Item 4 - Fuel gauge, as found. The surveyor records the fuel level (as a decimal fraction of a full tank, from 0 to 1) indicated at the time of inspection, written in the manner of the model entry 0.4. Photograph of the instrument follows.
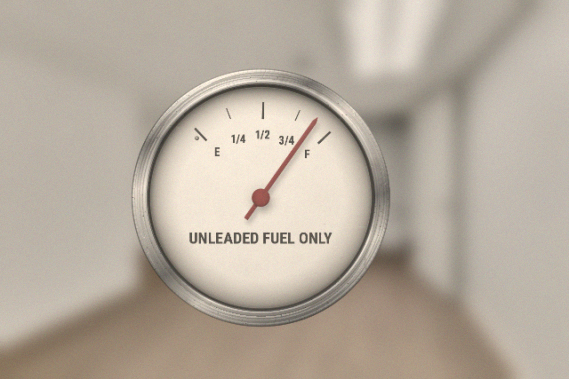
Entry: 0.875
